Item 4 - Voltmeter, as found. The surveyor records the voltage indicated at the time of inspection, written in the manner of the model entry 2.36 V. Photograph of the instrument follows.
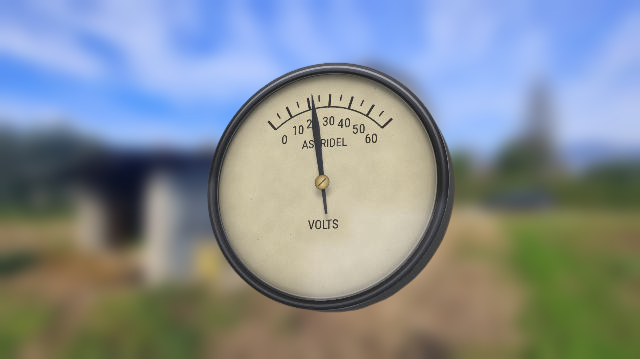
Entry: 22.5 V
